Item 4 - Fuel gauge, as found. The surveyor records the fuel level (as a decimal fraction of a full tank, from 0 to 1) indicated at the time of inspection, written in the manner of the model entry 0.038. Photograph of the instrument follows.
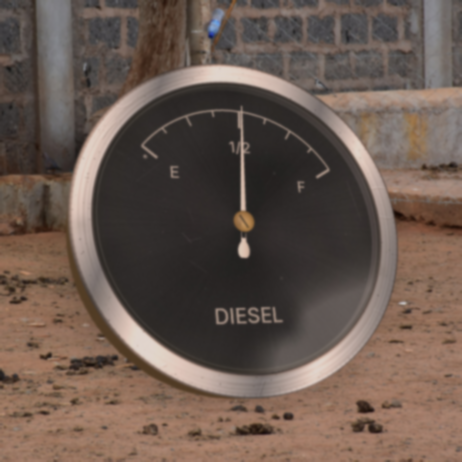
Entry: 0.5
